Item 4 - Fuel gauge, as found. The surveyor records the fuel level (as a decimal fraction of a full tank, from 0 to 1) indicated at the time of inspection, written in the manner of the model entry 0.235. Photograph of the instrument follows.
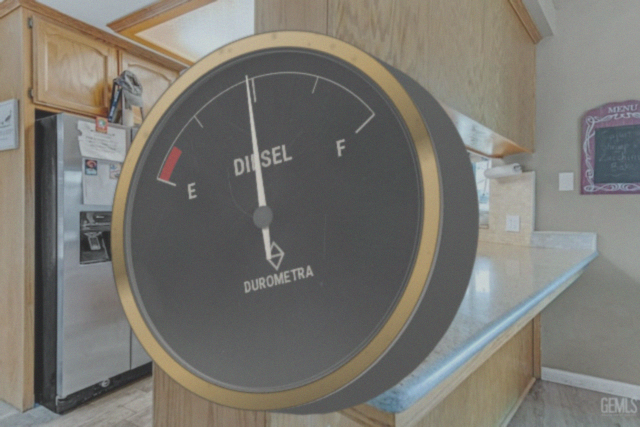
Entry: 0.5
